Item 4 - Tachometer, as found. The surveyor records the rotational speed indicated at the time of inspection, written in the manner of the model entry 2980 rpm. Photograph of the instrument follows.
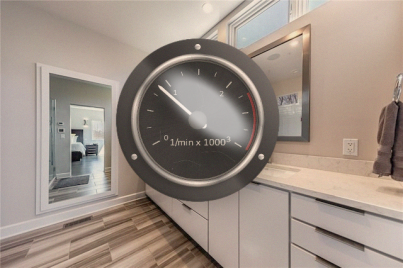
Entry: 875 rpm
